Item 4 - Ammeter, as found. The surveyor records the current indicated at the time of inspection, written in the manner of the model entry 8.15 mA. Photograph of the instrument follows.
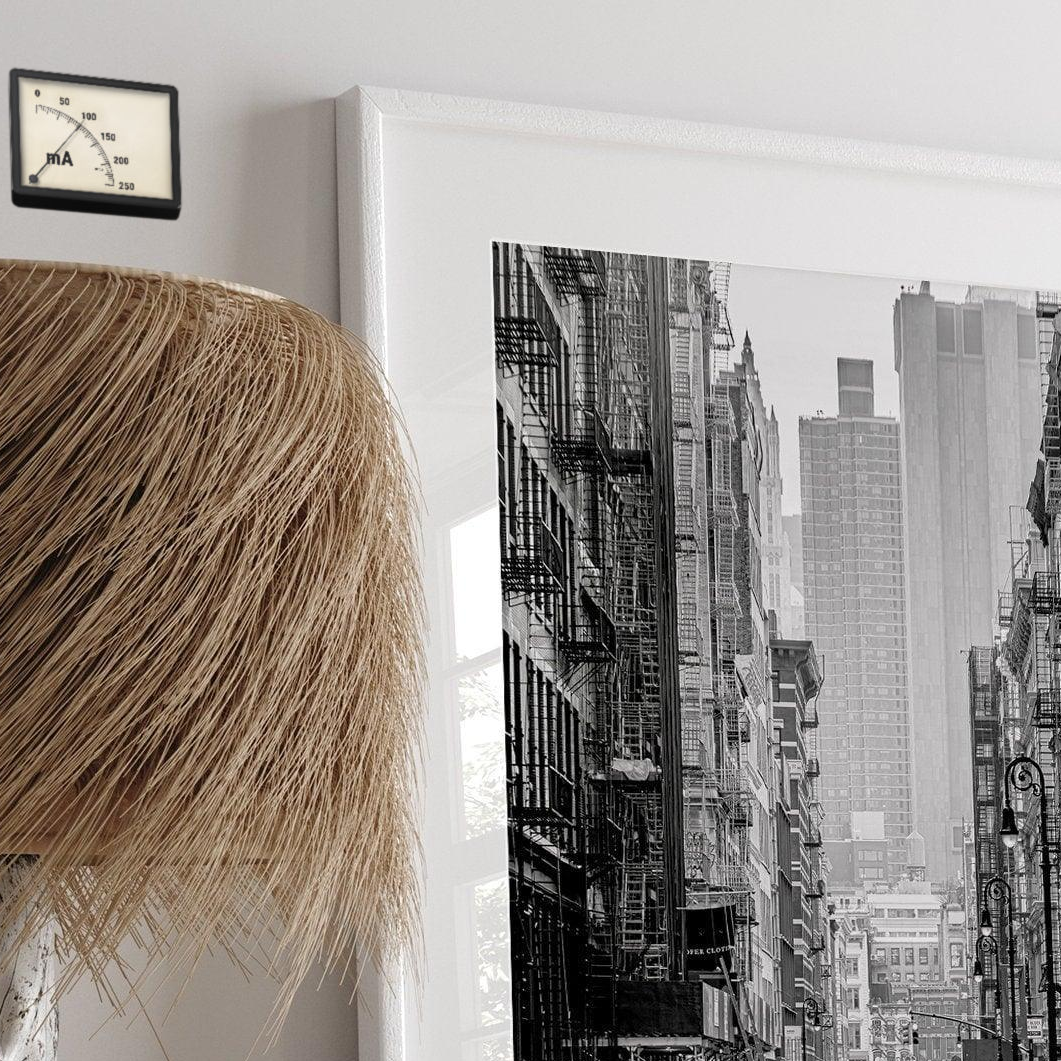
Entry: 100 mA
